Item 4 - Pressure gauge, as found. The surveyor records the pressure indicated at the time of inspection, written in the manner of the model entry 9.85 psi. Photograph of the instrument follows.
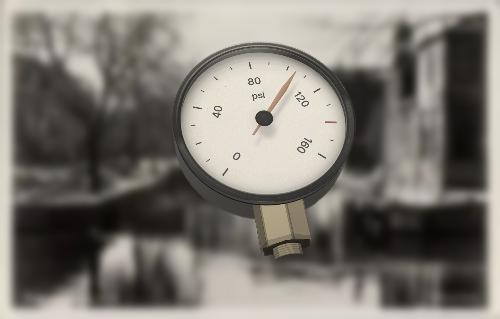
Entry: 105 psi
